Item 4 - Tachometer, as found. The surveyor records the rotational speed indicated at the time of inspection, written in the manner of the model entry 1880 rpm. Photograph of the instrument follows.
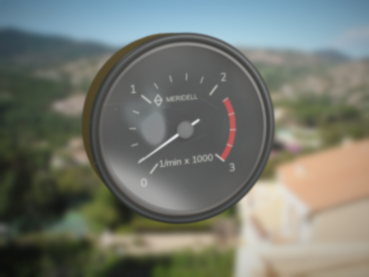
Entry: 200 rpm
